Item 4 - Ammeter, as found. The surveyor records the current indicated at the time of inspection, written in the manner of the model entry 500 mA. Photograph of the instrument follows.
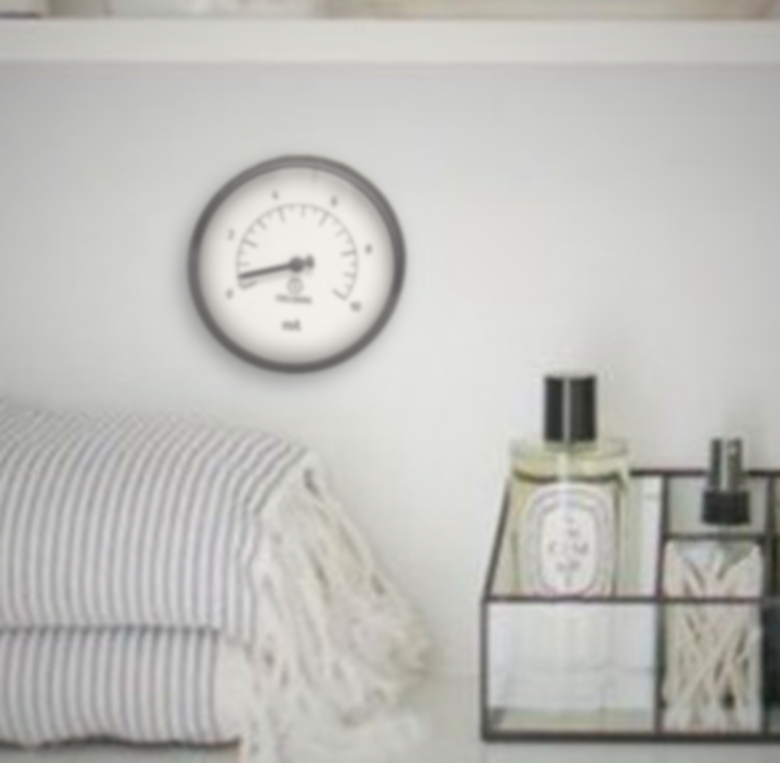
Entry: 0.5 mA
